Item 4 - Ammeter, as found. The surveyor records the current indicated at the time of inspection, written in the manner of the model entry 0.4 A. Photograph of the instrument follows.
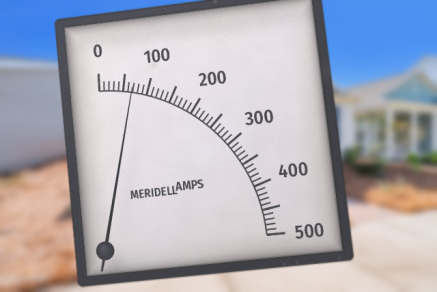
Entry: 70 A
